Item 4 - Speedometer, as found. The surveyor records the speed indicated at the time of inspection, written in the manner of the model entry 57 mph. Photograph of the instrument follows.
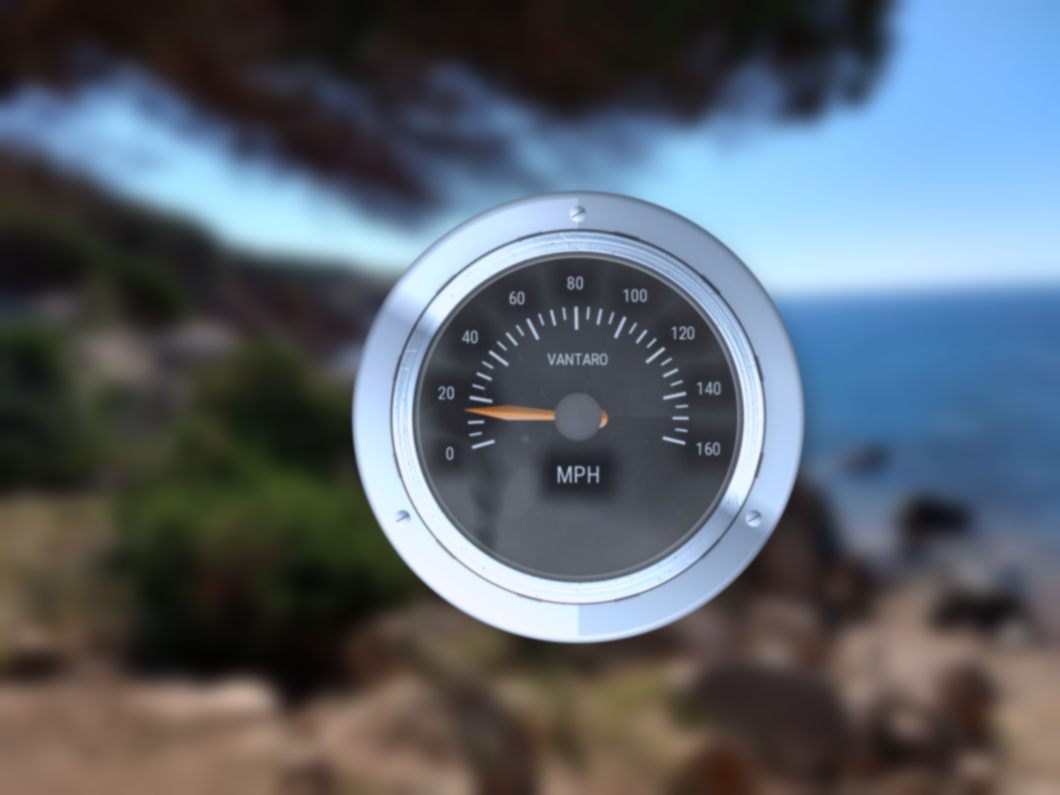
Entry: 15 mph
